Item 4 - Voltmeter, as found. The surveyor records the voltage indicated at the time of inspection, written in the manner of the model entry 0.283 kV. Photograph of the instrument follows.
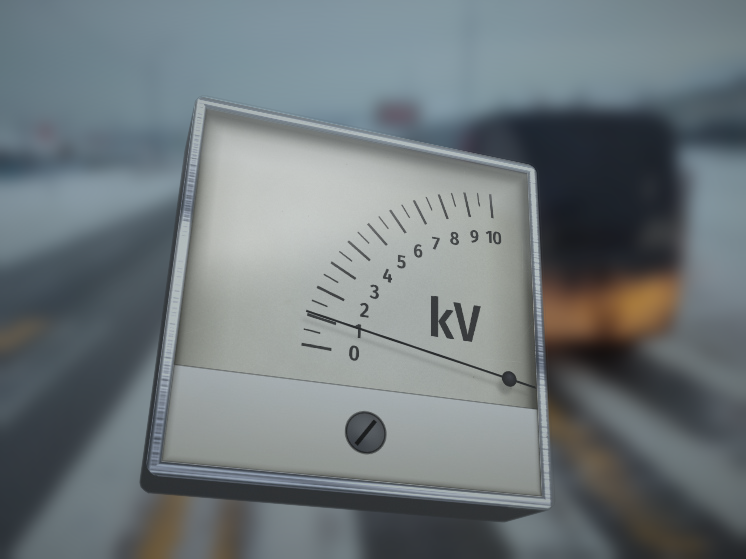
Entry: 1 kV
